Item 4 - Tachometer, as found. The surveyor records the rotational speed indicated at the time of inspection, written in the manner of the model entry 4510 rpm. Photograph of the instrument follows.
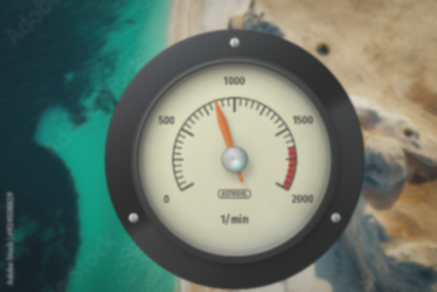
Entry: 850 rpm
